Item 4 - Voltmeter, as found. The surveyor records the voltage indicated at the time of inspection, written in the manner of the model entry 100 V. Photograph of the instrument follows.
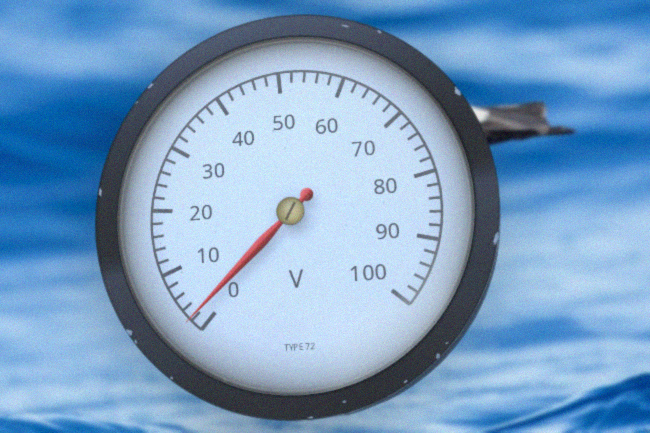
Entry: 2 V
